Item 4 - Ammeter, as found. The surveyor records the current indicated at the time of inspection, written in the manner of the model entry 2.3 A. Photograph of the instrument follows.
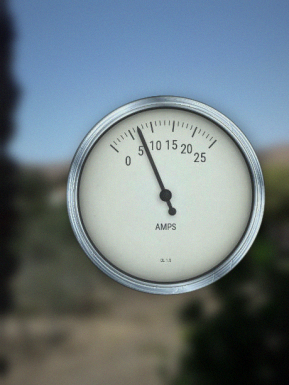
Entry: 7 A
